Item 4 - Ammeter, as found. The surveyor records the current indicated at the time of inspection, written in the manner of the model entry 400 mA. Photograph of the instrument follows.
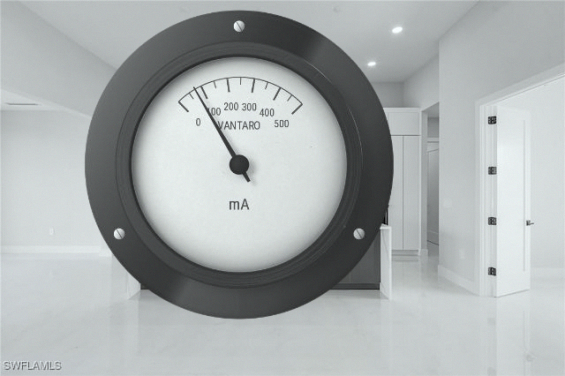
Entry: 75 mA
